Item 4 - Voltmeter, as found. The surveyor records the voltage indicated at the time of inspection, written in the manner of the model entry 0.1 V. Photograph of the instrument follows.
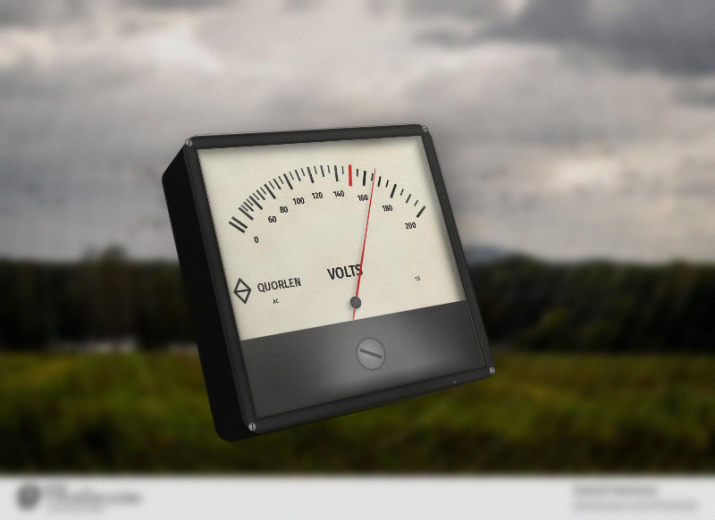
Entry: 165 V
